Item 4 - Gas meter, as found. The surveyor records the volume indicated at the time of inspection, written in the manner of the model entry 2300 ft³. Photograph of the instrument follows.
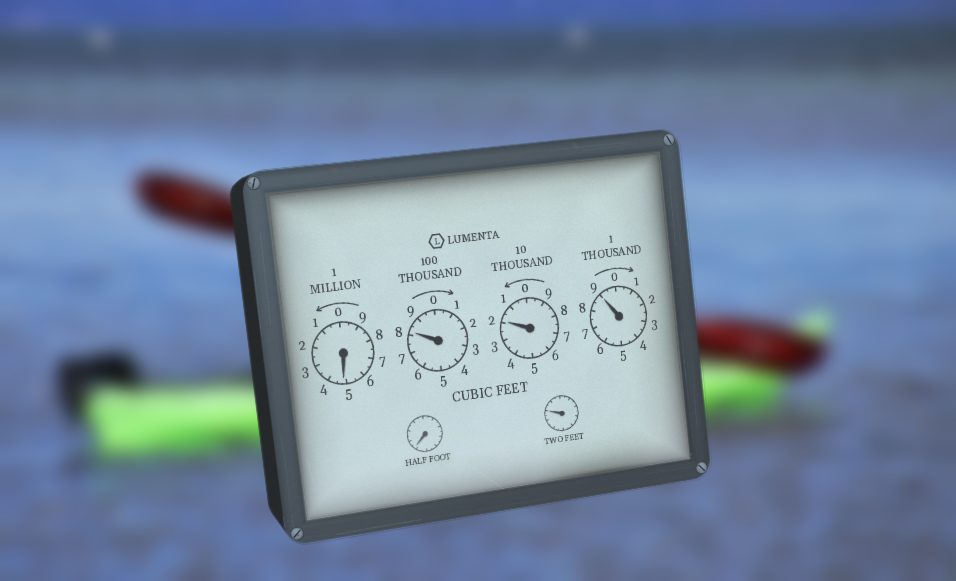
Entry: 481900 ft³
